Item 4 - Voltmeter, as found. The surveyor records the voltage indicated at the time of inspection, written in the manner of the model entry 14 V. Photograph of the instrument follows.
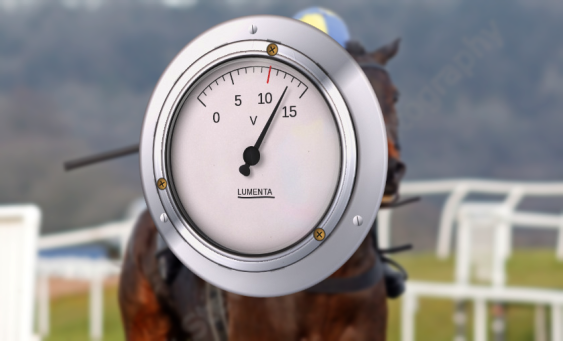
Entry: 13 V
